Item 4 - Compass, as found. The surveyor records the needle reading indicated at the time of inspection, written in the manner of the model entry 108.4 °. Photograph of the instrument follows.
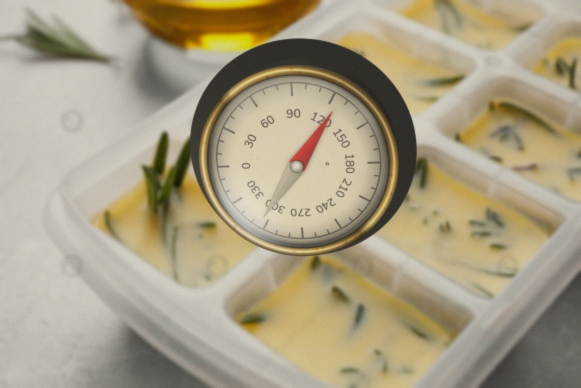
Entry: 125 °
